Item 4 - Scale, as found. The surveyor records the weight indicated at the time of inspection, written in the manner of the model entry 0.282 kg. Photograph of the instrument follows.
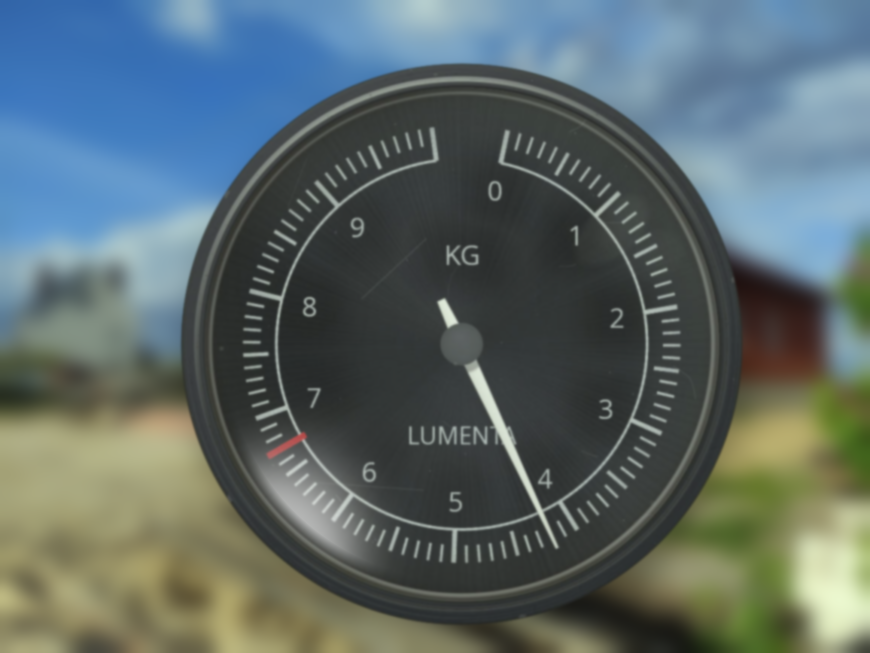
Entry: 4.2 kg
